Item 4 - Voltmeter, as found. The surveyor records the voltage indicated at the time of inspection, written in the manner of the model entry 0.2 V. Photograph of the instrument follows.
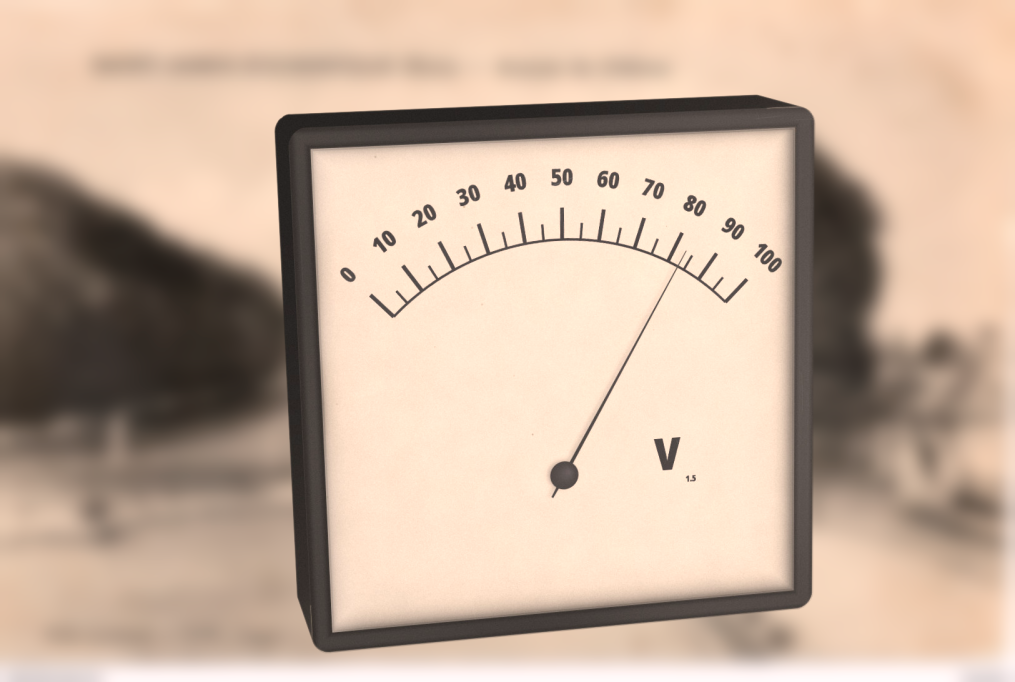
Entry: 82.5 V
